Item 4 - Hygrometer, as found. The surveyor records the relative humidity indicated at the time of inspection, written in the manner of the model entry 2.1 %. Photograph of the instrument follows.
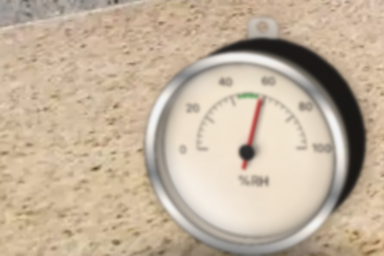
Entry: 60 %
